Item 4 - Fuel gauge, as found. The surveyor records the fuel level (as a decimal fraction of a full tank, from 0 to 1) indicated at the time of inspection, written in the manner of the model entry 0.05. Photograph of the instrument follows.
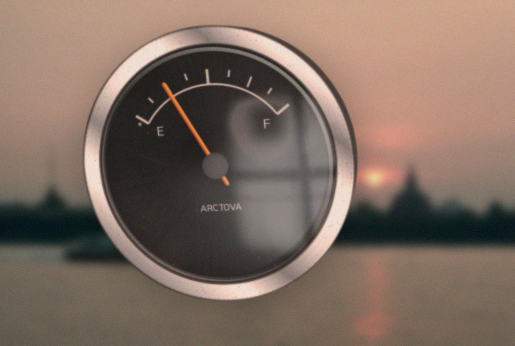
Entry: 0.25
